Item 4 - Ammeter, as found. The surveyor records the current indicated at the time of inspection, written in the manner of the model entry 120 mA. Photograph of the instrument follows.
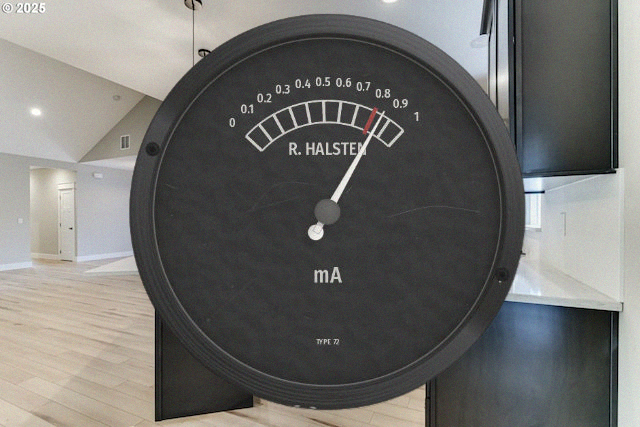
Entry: 0.85 mA
